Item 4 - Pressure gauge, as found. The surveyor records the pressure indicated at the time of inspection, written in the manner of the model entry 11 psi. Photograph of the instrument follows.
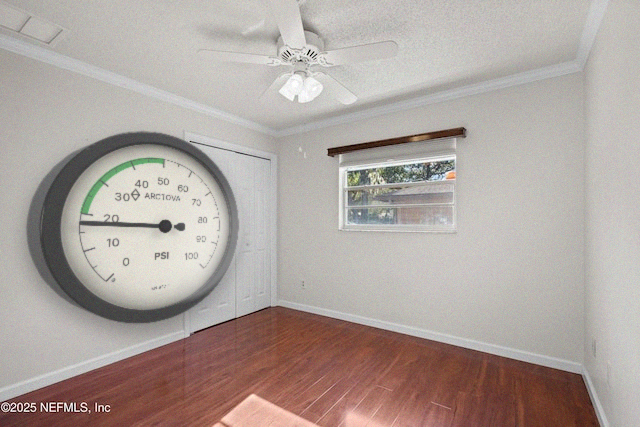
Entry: 17.5 psi
